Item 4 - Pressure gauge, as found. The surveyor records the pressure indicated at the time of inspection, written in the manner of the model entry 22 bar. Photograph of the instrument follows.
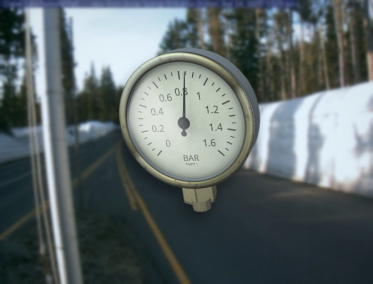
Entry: 0.85 bar
